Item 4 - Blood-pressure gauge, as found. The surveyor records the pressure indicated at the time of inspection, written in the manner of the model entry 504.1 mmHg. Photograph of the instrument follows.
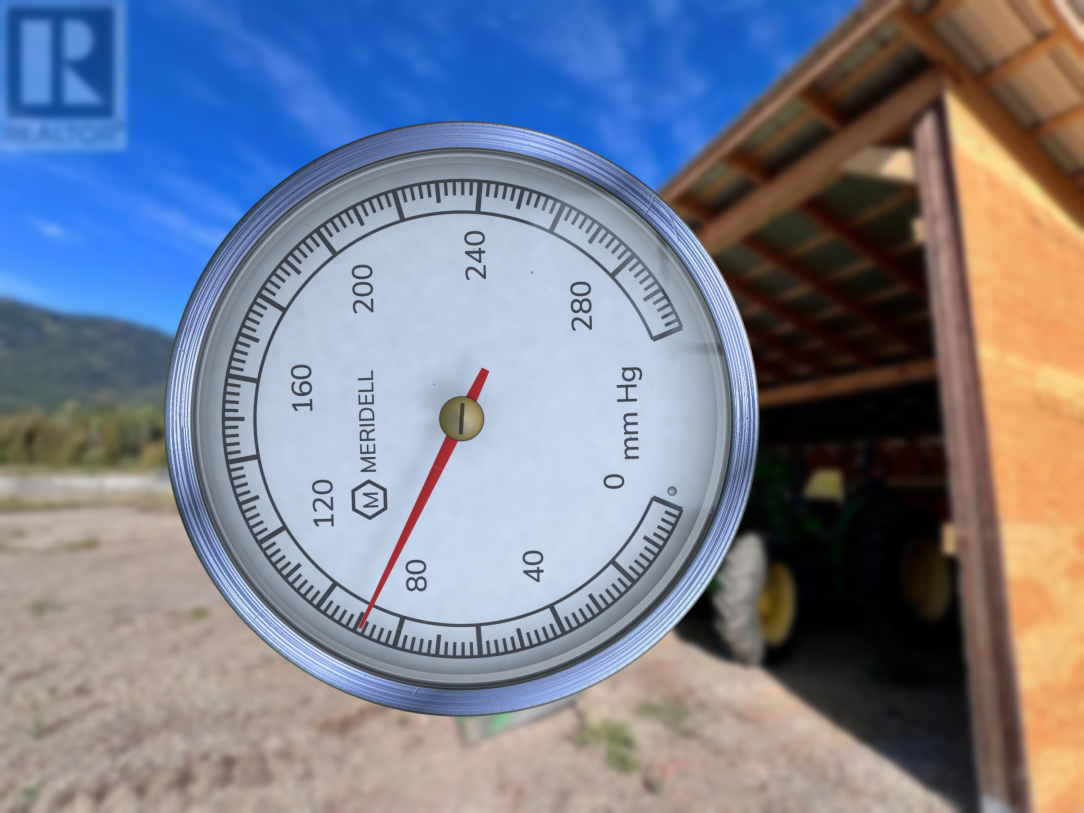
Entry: 89 mmHg
